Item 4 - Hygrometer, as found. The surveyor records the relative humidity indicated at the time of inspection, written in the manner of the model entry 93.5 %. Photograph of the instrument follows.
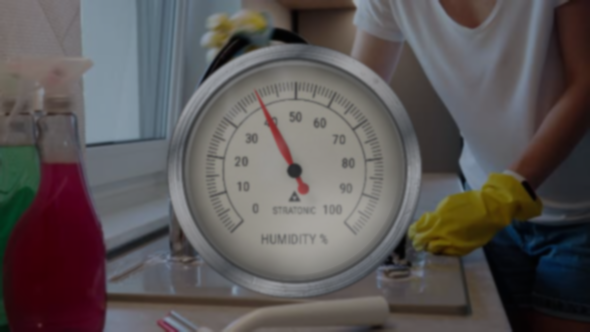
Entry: 40 %
